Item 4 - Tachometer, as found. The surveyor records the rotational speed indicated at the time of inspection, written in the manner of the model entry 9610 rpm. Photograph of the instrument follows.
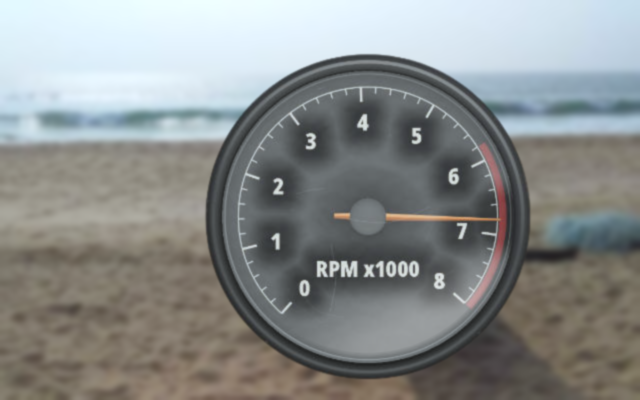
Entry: 6800 rpm
